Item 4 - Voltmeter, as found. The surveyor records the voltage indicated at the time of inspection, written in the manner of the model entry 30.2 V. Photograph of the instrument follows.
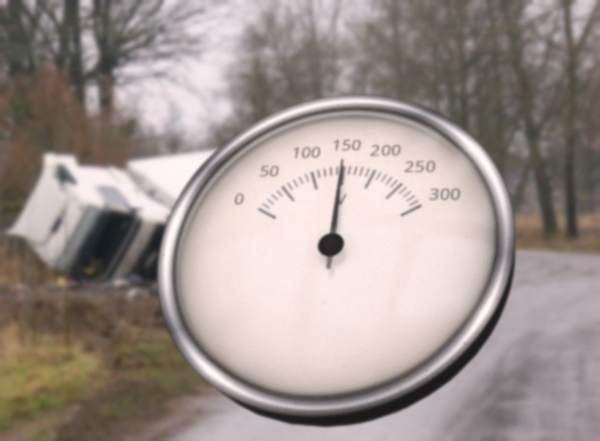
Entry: 150 V
